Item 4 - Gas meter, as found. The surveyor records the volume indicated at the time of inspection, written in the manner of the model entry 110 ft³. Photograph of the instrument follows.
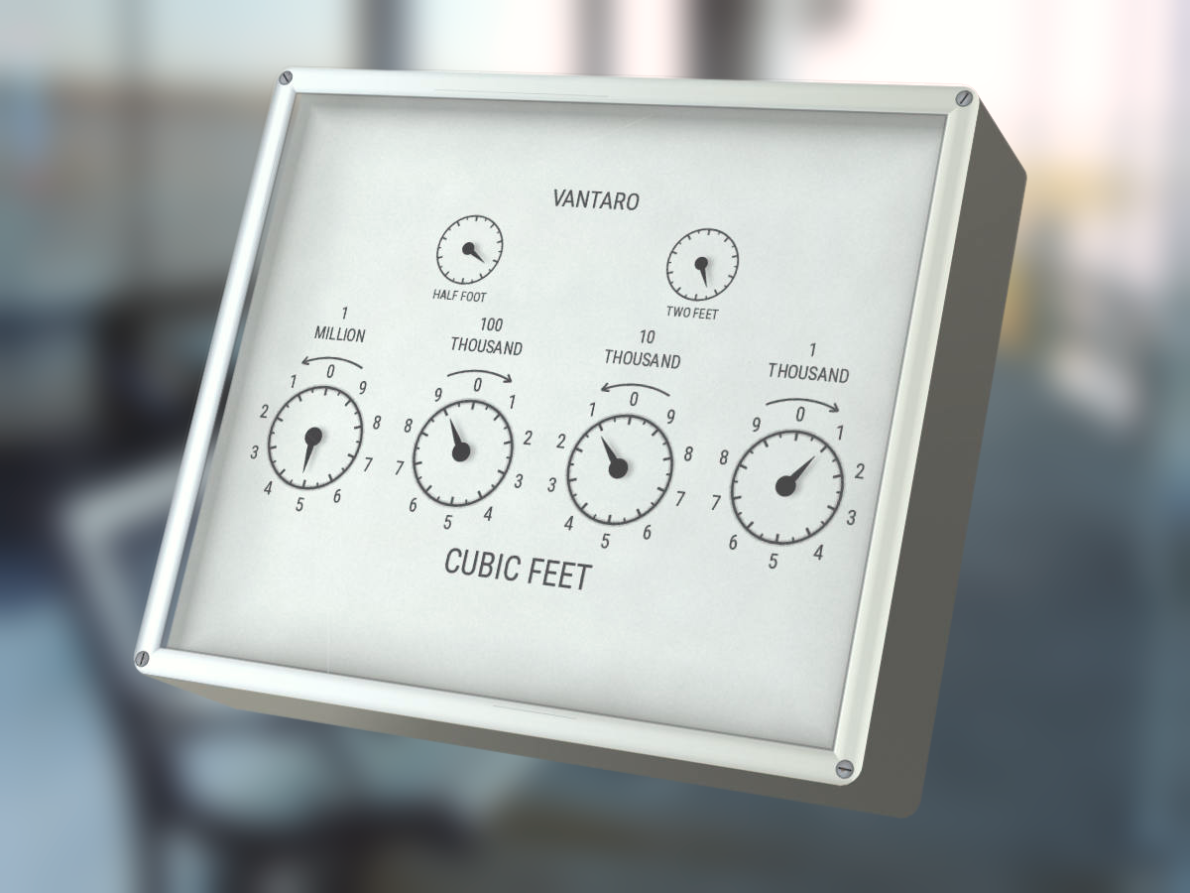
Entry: 491100 ft³
